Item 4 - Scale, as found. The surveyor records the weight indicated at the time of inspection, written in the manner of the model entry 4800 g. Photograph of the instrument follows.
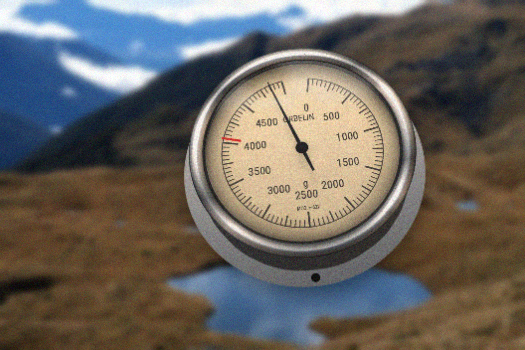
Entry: 4850 g
